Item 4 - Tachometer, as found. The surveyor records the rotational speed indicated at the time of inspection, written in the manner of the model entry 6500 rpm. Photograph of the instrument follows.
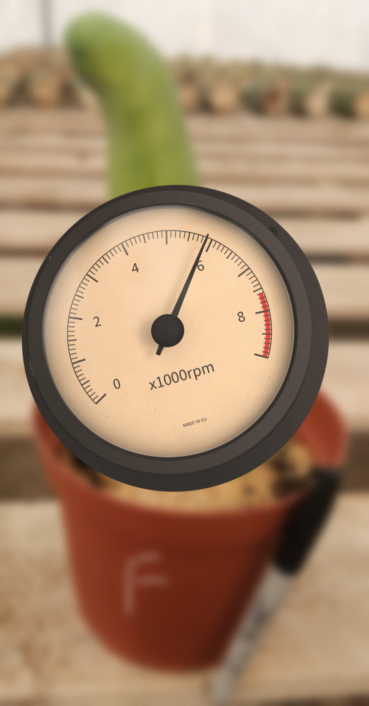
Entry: 5900 rpm
